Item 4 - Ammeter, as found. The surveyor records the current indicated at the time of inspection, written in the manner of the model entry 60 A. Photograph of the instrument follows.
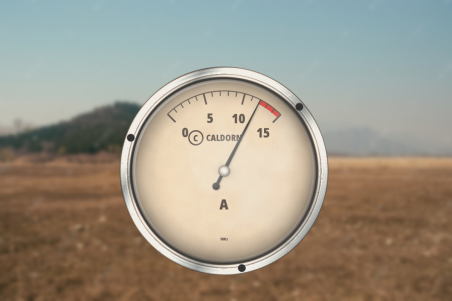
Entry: 12 A
